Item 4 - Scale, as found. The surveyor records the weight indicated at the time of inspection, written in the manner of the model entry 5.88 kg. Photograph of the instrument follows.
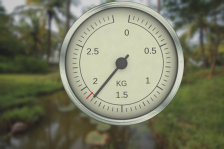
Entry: 1.85 kg
